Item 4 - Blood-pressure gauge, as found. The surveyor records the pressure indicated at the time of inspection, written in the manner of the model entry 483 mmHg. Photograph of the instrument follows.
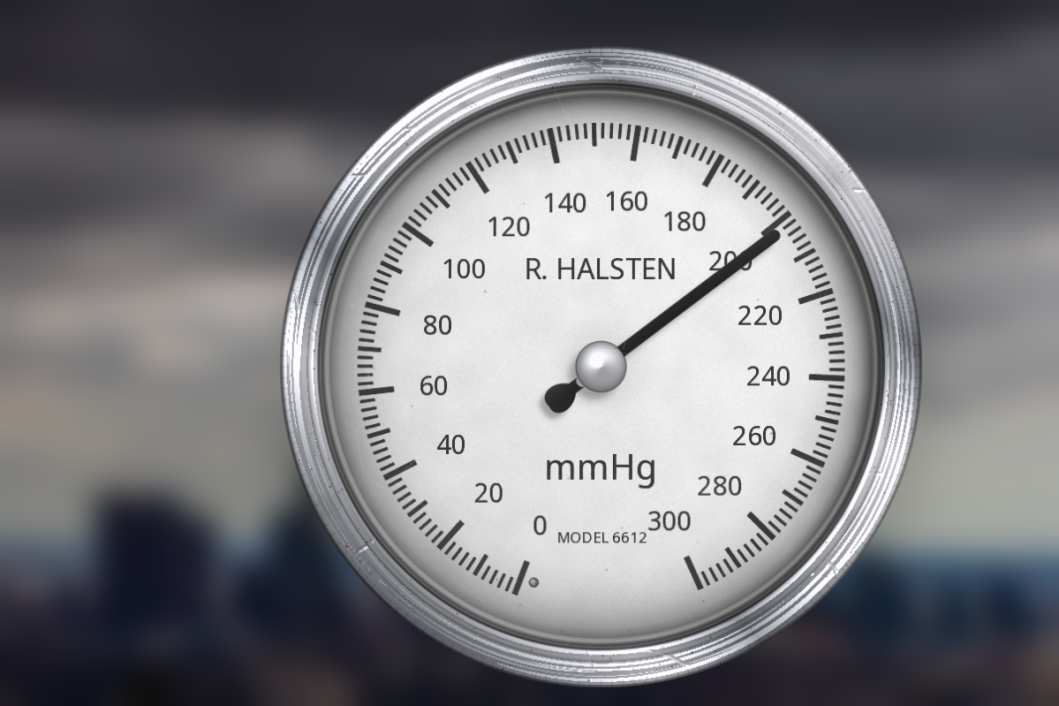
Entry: 202 mmHg
